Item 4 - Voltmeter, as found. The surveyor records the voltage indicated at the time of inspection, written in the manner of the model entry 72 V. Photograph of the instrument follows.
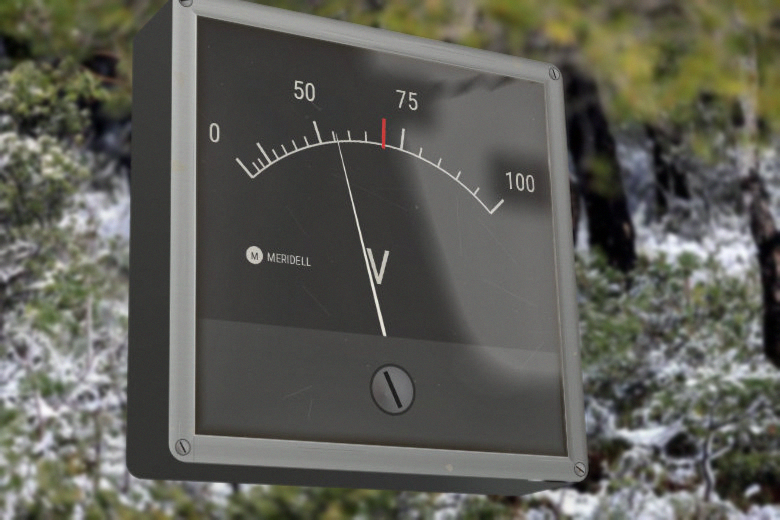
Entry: 55 V
